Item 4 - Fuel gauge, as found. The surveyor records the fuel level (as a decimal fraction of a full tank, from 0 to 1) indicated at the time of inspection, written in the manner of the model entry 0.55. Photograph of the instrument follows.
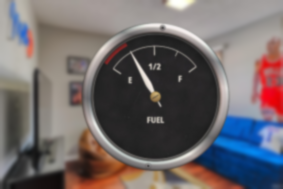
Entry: 0.25
